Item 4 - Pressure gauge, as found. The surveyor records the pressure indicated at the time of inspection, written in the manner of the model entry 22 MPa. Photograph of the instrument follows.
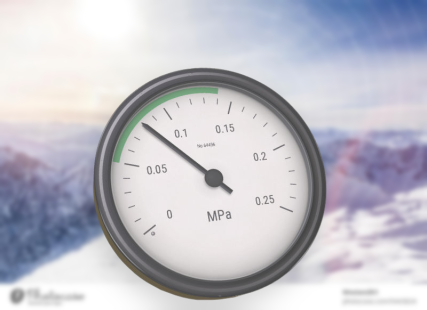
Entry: 0.08 MPa
